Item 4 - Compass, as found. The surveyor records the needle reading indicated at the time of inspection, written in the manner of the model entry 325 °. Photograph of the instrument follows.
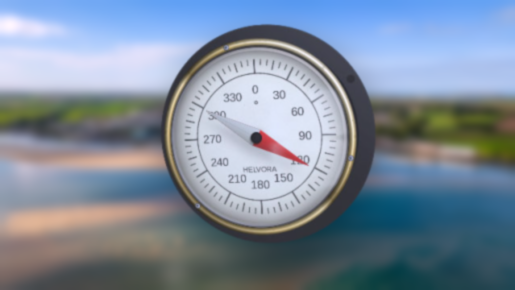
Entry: 120 °
